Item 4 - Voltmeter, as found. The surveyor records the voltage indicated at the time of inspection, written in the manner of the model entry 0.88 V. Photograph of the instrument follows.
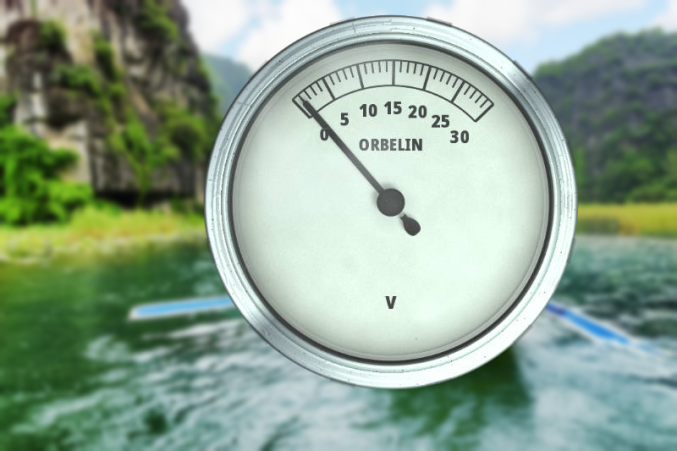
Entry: 1 V
